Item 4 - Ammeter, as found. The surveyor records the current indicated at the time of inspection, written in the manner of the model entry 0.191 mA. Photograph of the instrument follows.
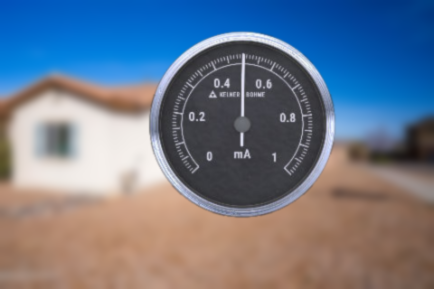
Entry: 0.5 mA
